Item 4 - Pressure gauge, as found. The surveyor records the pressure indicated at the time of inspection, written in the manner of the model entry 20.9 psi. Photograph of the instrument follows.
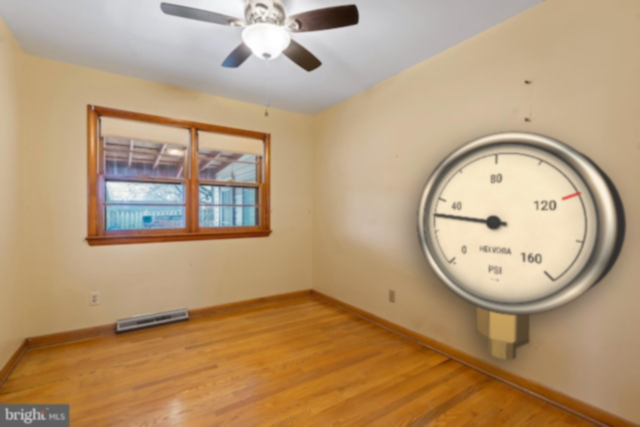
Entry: 30 psi
